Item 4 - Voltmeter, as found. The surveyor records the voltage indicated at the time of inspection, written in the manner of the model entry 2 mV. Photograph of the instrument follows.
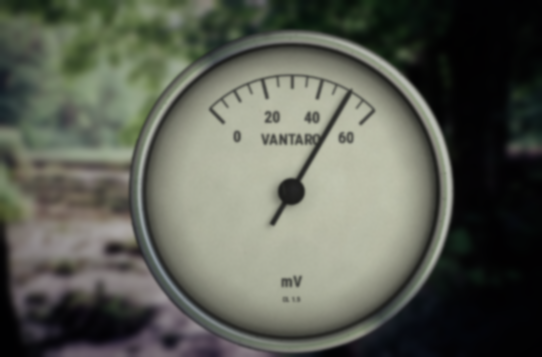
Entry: 50 mV
